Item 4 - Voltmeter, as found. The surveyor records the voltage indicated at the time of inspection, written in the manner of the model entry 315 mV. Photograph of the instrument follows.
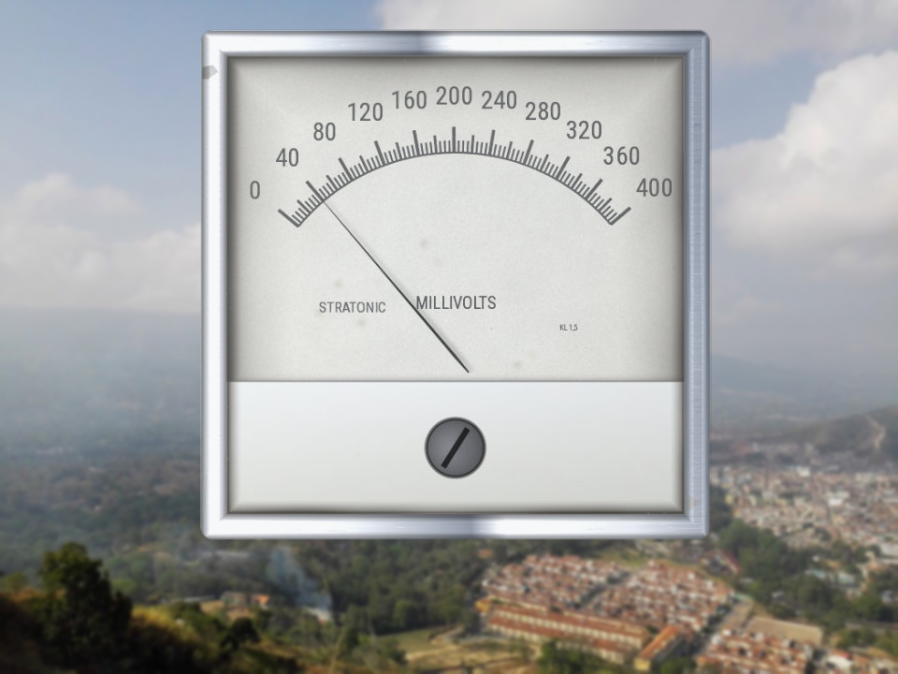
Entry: 40 mV
